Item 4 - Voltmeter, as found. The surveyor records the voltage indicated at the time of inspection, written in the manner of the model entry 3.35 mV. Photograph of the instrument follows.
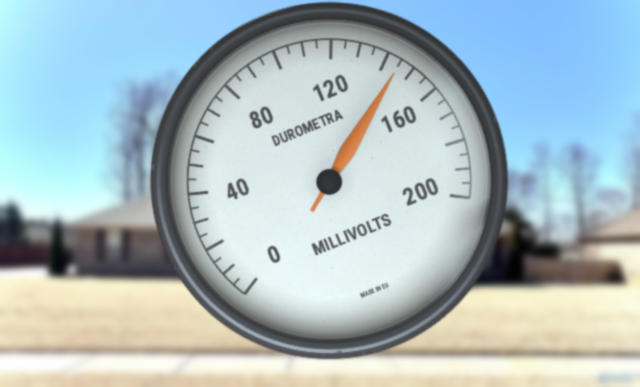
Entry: 145 mV
